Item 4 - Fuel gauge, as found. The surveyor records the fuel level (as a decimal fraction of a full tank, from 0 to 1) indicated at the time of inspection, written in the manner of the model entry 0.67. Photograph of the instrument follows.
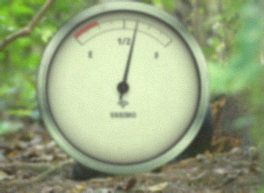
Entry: 0.625
